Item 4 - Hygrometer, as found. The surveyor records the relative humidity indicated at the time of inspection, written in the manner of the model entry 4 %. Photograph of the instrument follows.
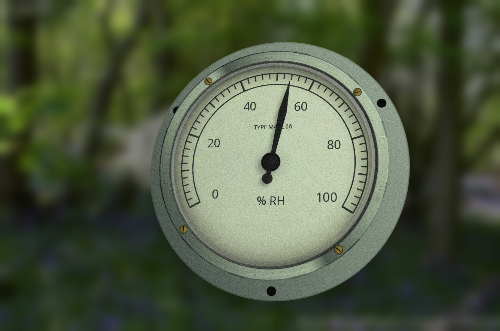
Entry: 54 %
